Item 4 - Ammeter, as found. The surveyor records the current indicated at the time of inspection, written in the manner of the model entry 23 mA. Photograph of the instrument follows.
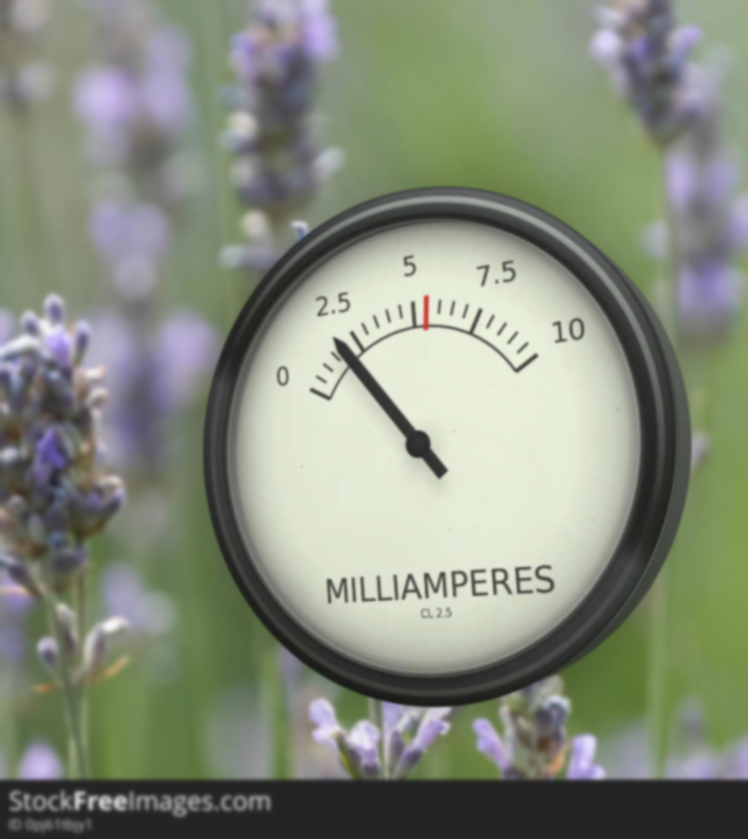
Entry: 2 mA
